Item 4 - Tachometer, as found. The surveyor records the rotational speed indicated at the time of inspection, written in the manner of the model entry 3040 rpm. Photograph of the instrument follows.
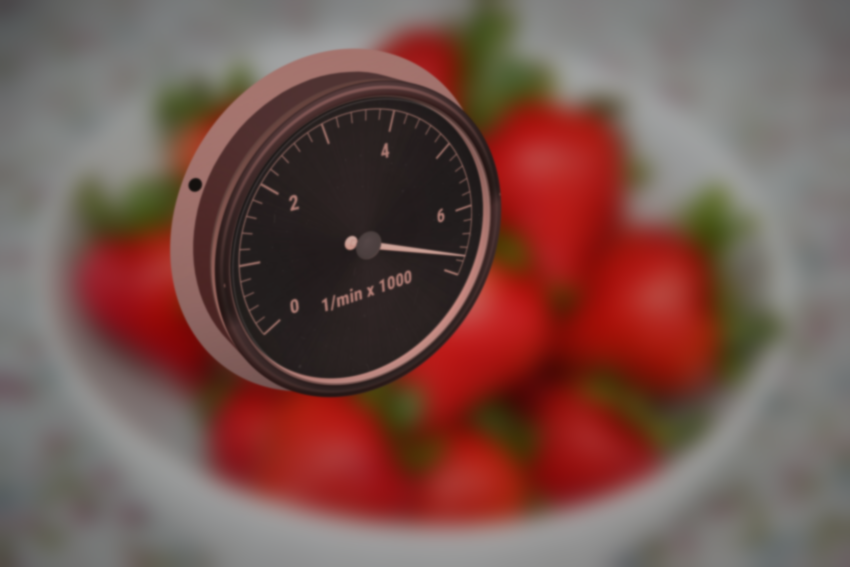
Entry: 6700 rpm
